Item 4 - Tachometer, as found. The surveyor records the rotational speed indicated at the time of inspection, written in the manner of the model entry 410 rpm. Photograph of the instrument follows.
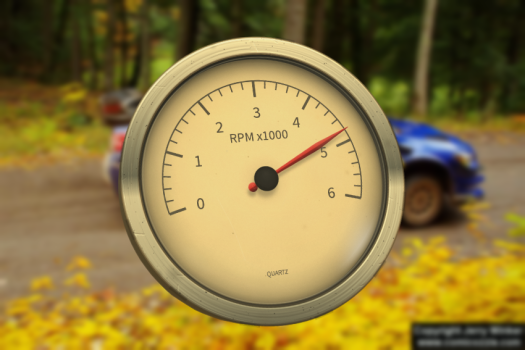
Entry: 4800 rpm
